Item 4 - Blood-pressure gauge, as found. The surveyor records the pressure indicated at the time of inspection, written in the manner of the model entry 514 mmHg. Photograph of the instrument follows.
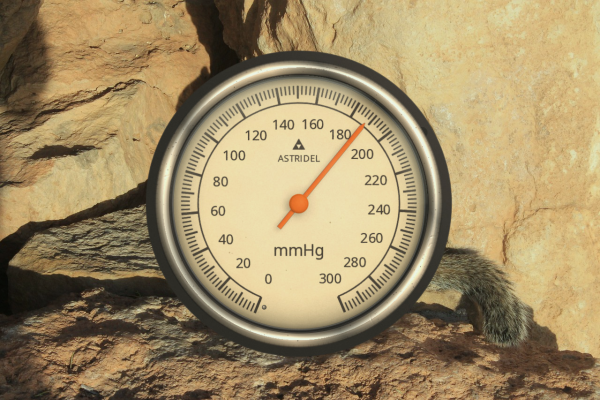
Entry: 188 mmHg
